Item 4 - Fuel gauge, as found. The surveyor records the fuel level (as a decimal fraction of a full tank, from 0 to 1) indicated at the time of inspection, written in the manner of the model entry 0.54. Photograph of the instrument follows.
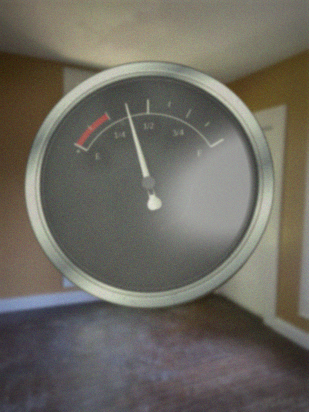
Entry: 0.375
